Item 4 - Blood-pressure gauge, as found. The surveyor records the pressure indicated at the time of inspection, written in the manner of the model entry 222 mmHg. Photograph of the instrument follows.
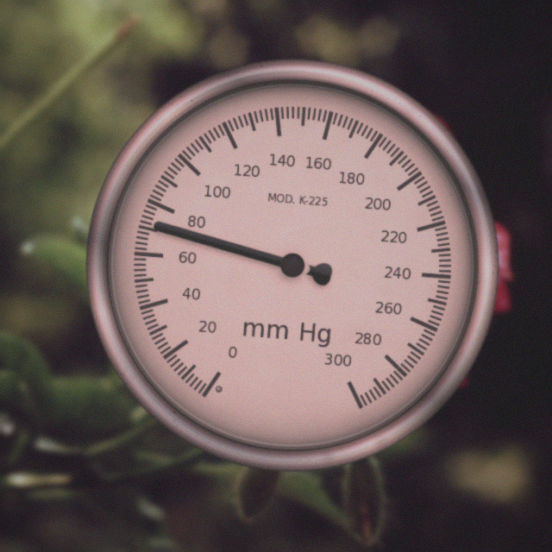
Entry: 72 mmHg
